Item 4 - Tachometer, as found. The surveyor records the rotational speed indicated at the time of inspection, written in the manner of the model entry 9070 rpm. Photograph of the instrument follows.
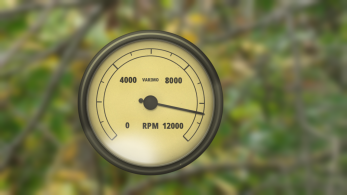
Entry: 10500 rpm
